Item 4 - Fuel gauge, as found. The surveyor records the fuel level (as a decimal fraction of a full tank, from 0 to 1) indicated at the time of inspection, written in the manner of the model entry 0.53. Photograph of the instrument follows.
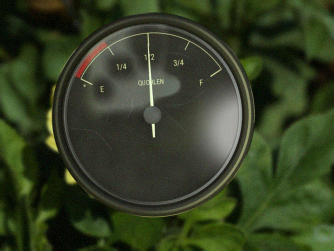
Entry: 0.5
